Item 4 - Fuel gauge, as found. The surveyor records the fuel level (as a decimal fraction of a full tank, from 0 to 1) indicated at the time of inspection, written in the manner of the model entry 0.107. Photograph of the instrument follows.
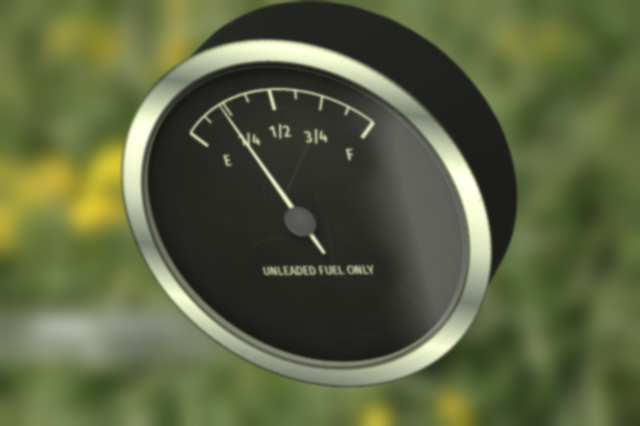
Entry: 0.25
